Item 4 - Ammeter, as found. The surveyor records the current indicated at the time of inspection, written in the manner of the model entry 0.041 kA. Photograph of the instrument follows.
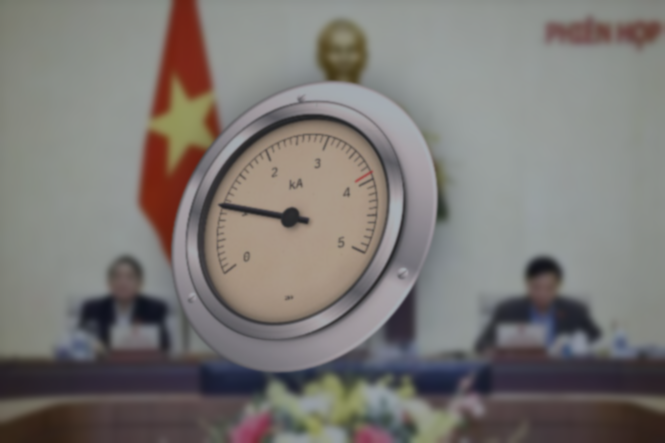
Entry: 1 kA
